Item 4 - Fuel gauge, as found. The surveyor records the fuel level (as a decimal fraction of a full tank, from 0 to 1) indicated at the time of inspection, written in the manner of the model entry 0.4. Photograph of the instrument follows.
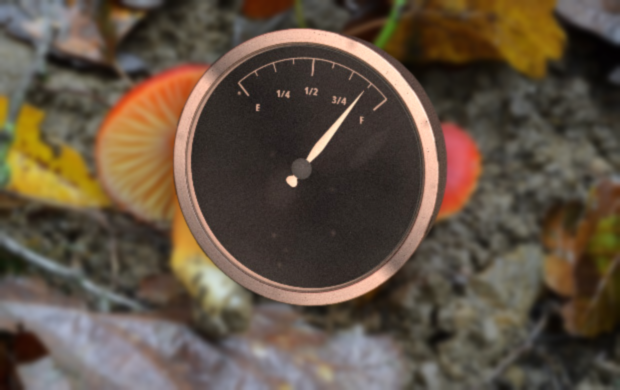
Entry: 0.875
